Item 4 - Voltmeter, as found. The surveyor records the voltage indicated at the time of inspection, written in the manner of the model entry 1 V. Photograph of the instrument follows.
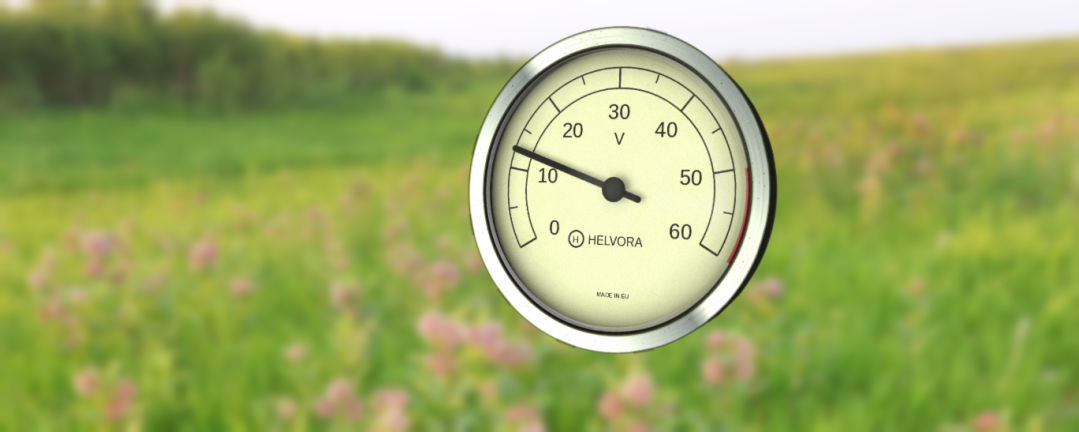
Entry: 12.5 V
